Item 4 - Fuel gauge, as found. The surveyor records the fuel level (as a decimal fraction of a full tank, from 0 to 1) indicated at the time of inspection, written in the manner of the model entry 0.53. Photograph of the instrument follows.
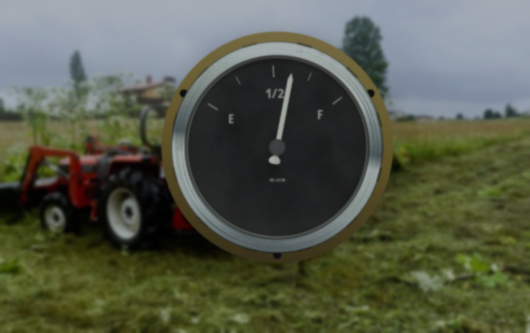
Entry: 0.625
